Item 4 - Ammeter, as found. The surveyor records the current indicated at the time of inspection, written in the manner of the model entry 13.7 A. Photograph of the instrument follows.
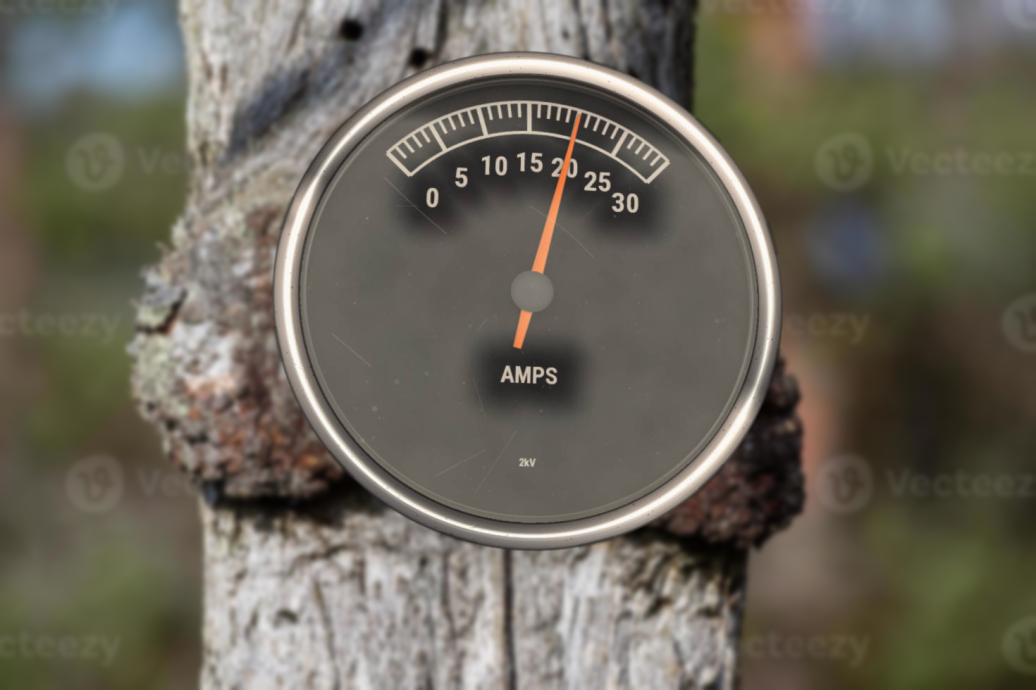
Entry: 20 A
